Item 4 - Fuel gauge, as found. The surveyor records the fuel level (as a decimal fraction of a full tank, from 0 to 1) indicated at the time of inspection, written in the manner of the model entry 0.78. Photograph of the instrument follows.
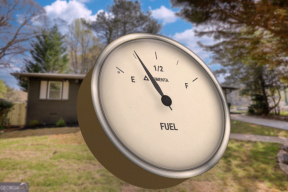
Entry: 0.25
